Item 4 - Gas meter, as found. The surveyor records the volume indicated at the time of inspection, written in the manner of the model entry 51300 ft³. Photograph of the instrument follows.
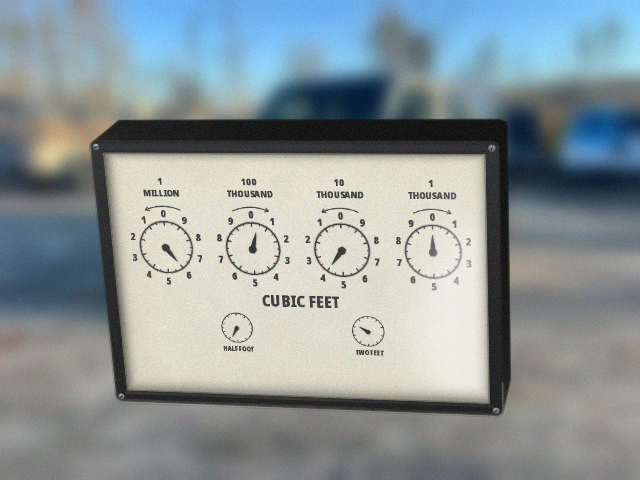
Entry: 604000 ft³
